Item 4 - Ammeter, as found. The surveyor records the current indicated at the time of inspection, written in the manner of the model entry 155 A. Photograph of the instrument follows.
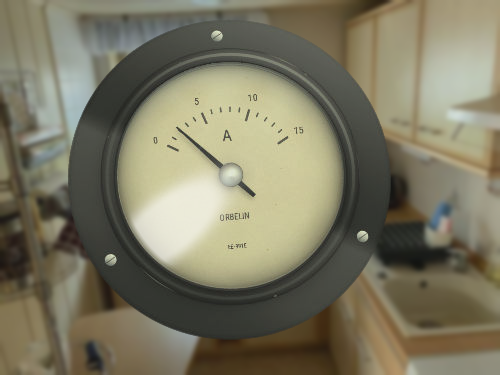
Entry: 2 A
